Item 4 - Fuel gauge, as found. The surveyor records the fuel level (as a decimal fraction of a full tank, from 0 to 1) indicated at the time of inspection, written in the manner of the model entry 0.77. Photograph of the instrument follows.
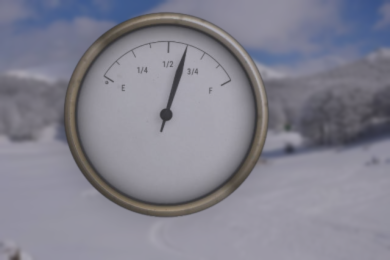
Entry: 0.625
